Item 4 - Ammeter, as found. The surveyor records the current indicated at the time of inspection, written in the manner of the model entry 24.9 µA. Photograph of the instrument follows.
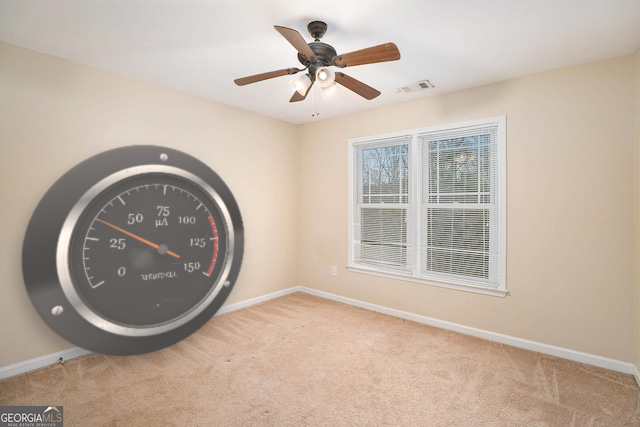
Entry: 35 µA
